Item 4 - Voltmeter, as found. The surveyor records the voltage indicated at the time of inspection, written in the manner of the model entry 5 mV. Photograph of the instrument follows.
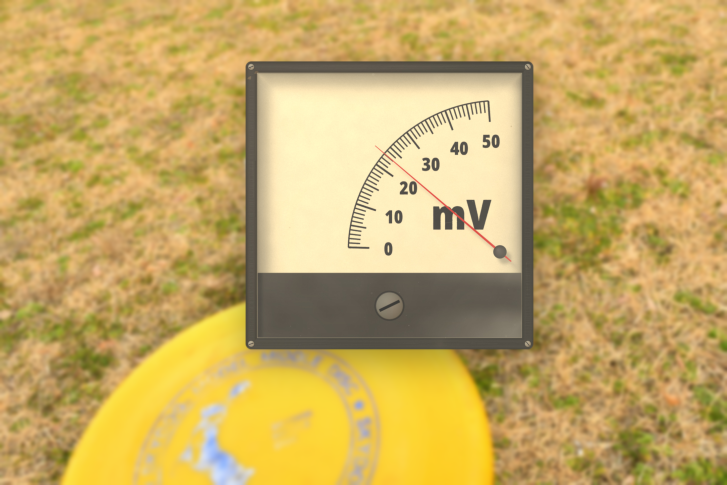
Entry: 23 mV
